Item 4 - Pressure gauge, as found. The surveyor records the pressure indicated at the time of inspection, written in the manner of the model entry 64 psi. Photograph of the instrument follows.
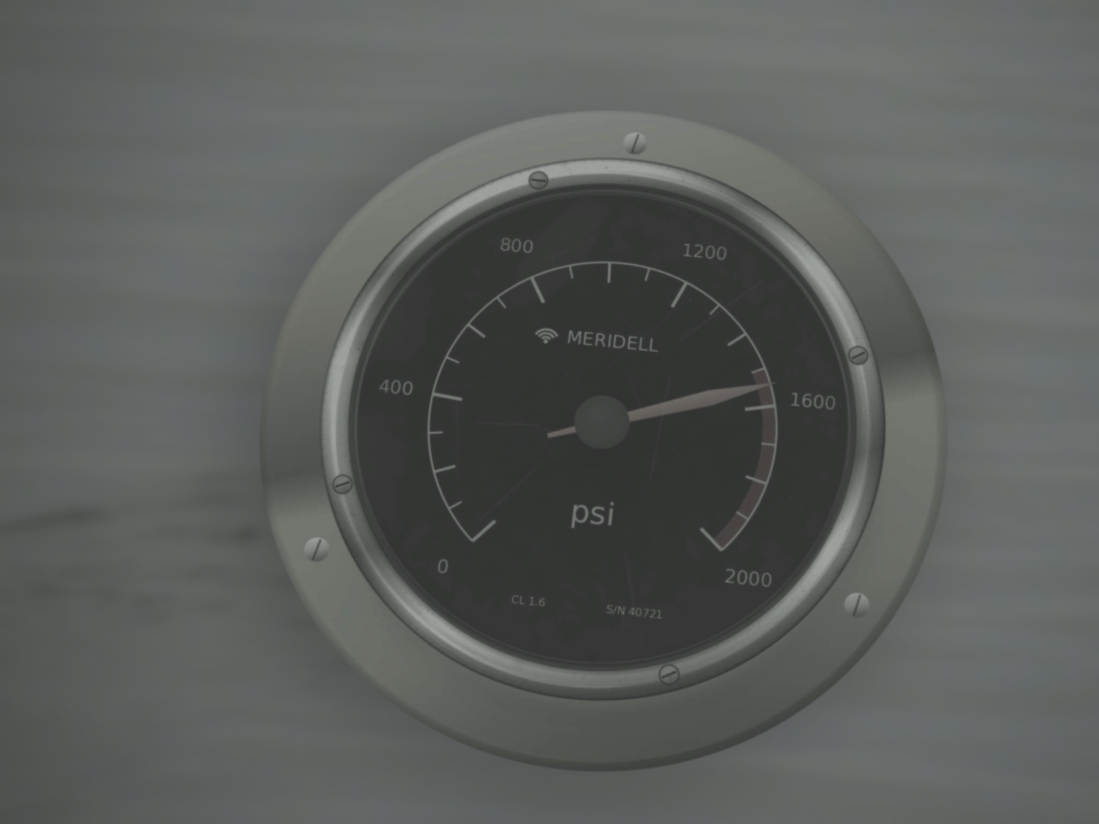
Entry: 1550 psi
